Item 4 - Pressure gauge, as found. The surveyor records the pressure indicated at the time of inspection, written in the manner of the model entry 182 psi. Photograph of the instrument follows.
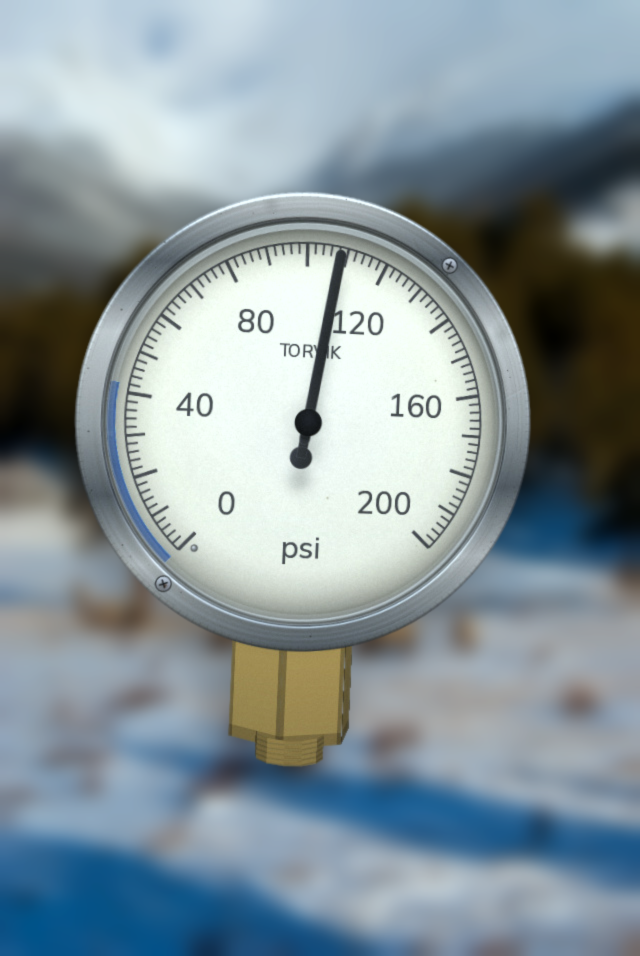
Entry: 108 psi
